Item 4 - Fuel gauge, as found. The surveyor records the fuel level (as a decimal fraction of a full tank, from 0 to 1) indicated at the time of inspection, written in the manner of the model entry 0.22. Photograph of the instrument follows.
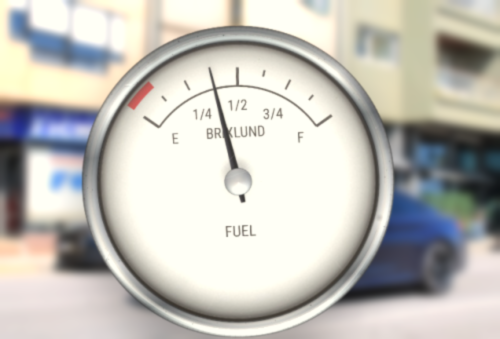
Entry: 0.375
